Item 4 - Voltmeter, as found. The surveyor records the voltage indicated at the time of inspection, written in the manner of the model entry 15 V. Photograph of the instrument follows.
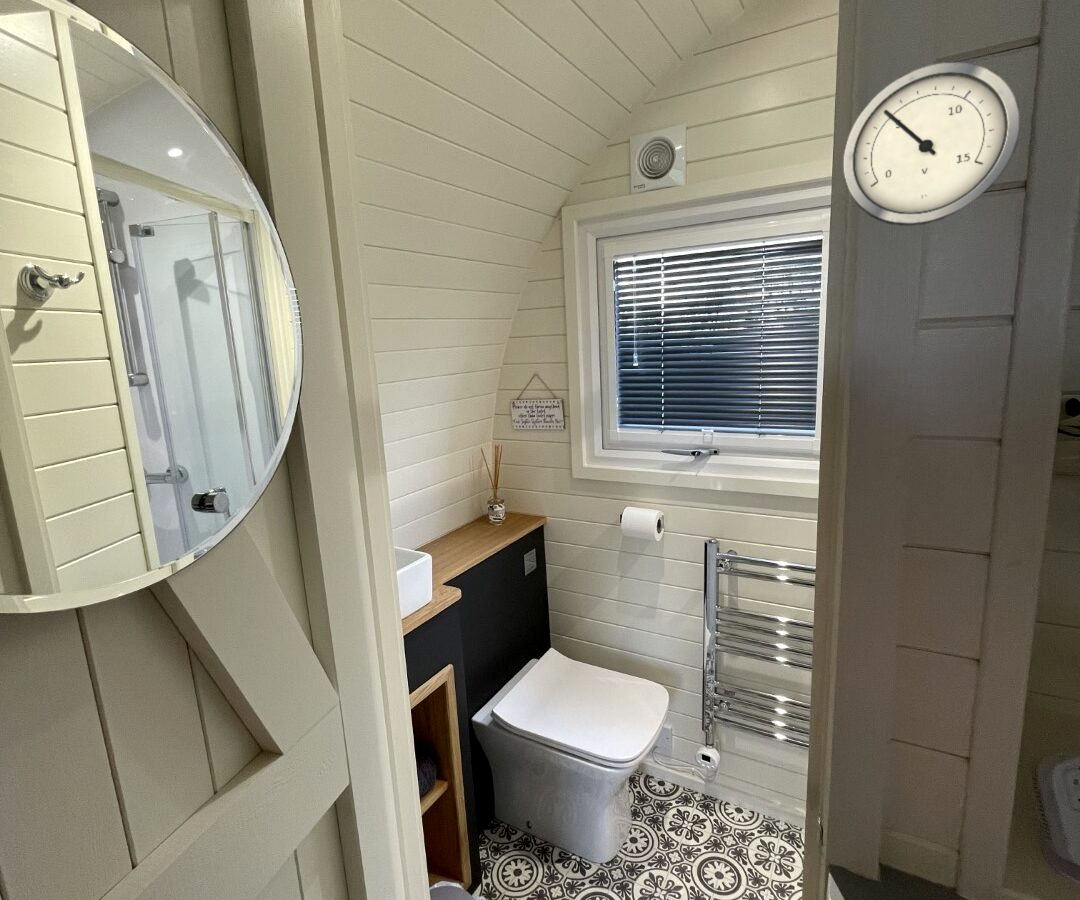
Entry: 5 V
